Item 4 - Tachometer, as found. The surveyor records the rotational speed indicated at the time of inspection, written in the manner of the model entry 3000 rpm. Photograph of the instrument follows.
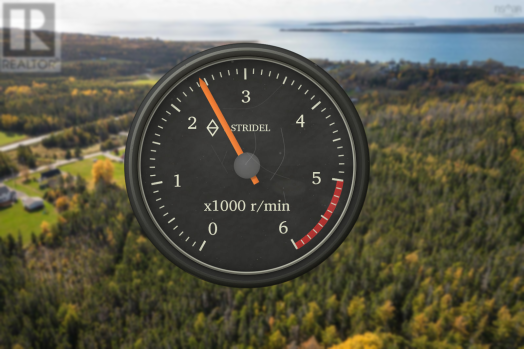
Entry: 2450 rpm
